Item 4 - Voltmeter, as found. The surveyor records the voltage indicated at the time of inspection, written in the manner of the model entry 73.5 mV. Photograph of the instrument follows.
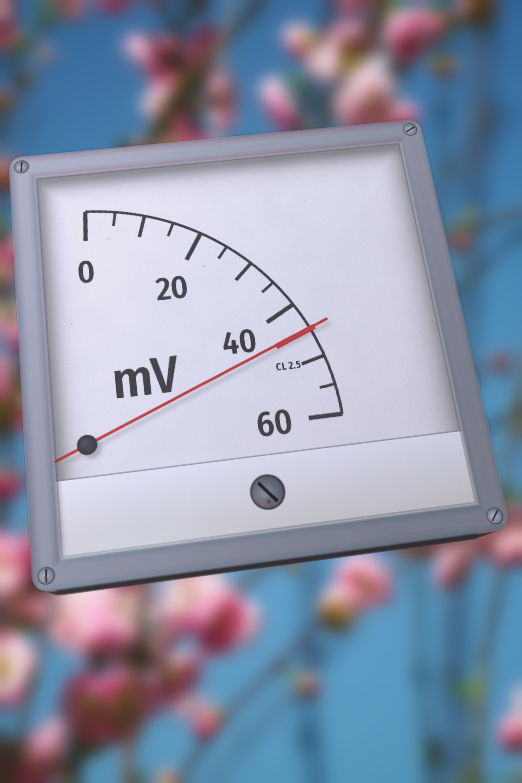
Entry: 45 mV
